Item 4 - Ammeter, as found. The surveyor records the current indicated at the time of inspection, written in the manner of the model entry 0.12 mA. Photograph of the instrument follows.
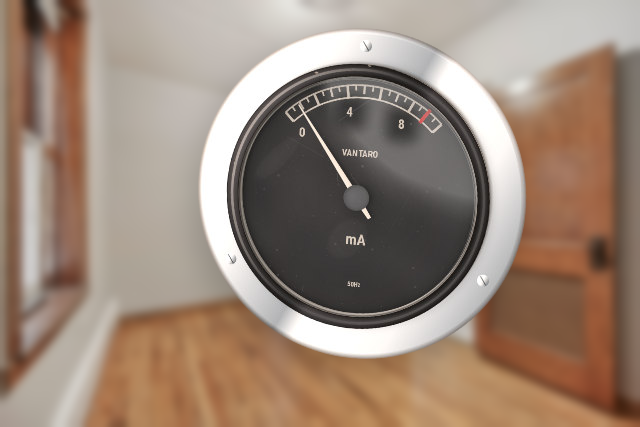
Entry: 1 mA
